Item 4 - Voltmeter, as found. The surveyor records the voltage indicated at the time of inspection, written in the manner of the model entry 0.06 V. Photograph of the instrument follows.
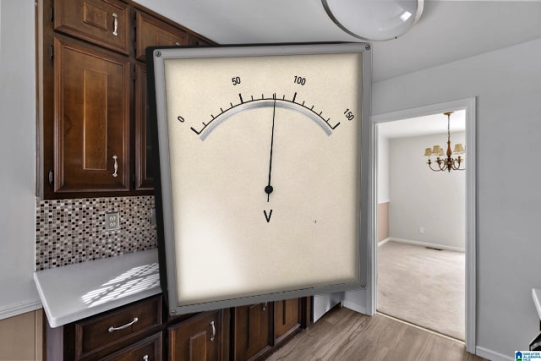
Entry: 80 V
